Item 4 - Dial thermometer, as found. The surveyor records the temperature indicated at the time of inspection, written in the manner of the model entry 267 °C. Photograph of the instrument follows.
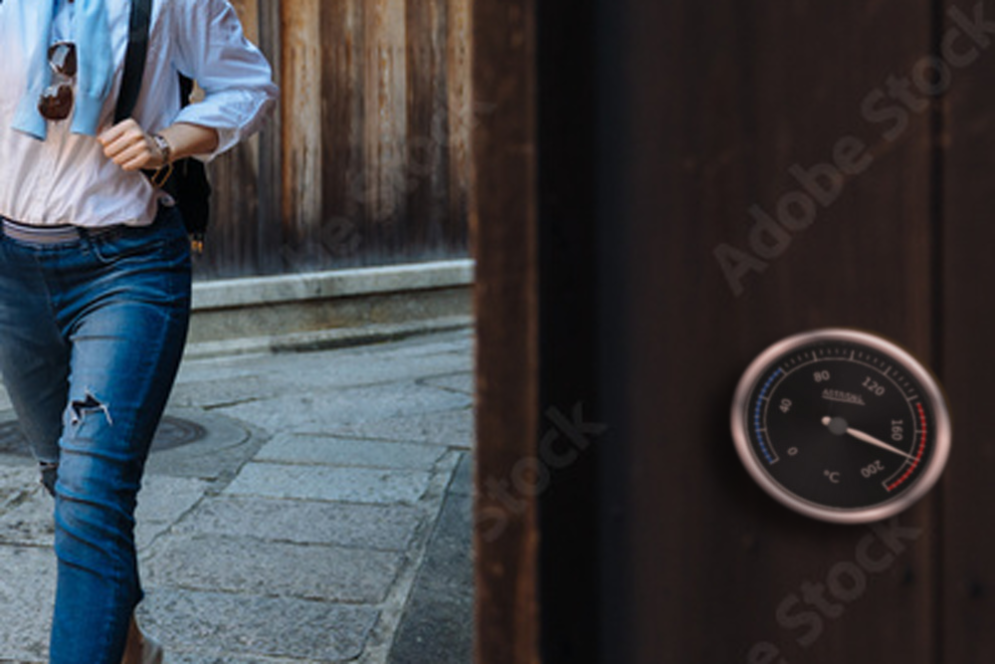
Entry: 176 °C
